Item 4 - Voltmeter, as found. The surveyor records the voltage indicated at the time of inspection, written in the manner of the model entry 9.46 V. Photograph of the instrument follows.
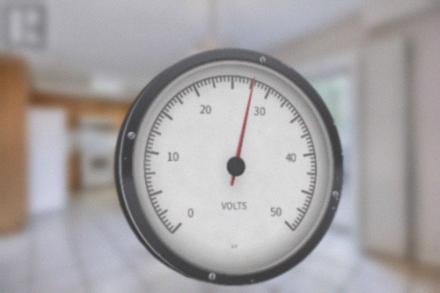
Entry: 27.5 V
